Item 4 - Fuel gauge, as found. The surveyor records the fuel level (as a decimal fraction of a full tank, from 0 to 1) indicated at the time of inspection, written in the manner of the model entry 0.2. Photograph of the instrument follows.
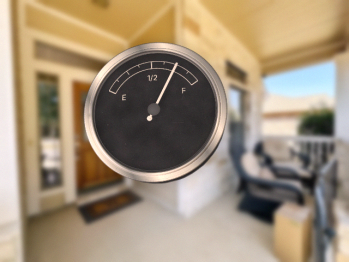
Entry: 0.75
